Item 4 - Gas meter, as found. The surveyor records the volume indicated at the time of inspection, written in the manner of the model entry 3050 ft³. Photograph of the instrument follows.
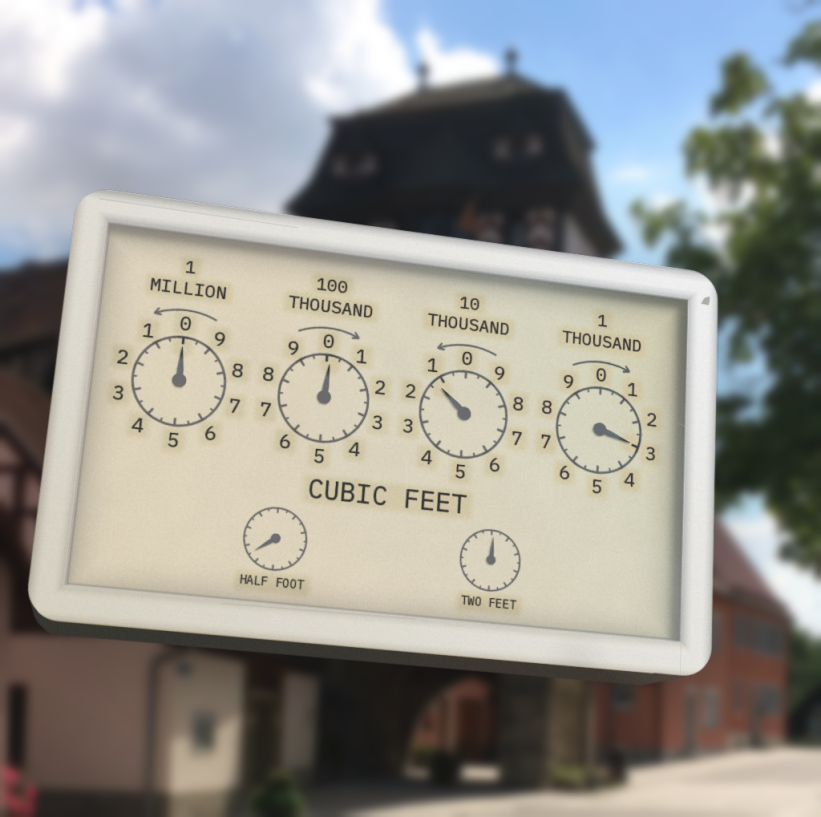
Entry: 1300 ft³
